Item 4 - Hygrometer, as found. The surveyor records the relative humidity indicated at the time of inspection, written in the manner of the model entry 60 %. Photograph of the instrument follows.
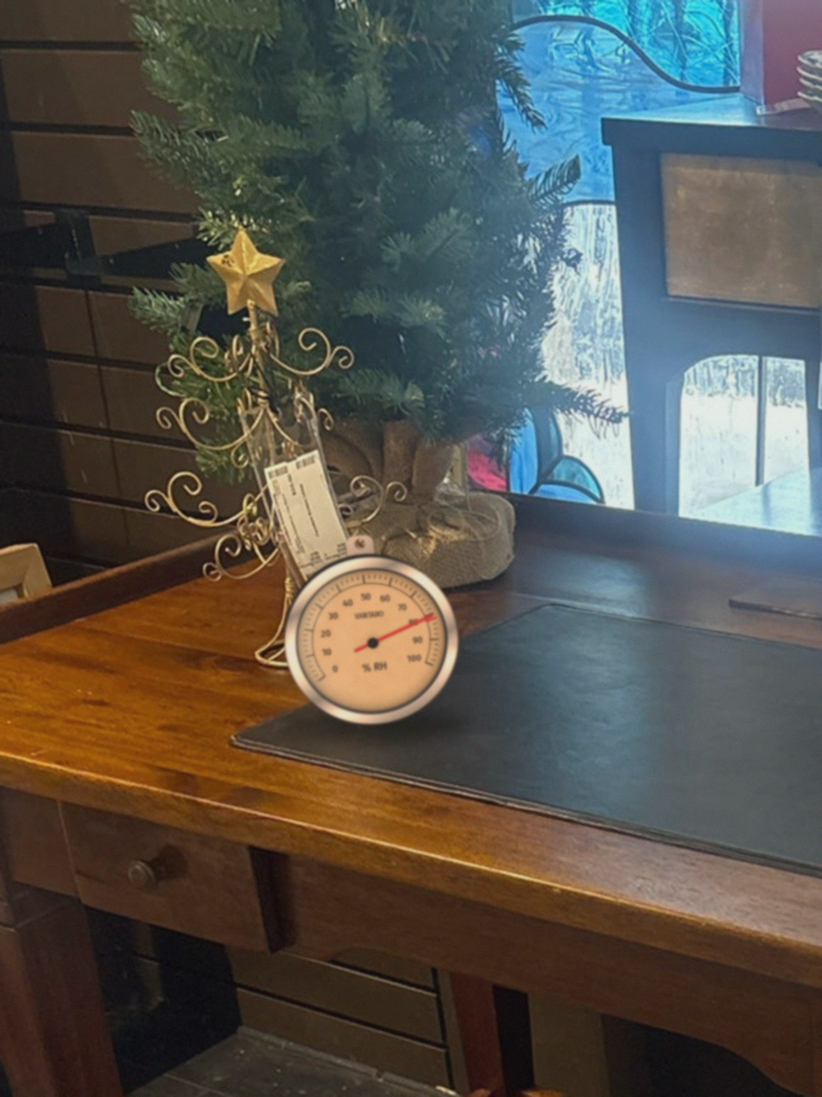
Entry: 80 %
